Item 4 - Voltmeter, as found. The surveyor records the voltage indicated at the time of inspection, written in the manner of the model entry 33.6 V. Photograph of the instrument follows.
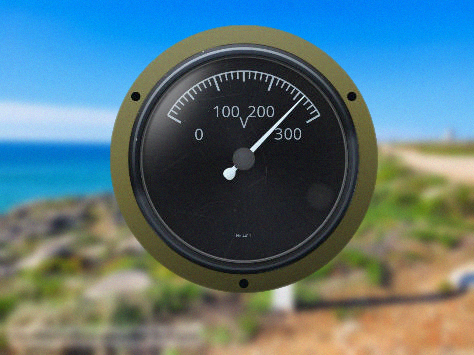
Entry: 260 V
